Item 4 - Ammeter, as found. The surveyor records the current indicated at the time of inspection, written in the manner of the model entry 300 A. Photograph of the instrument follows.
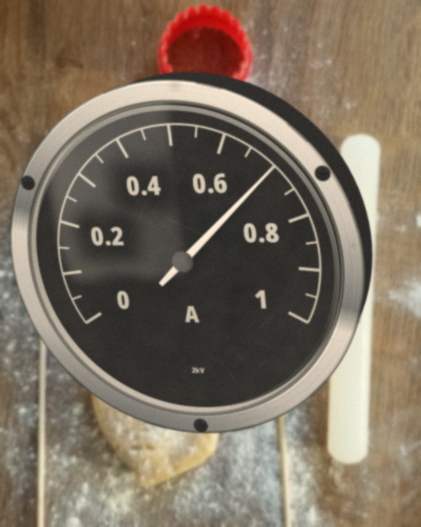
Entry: 0.7 A
